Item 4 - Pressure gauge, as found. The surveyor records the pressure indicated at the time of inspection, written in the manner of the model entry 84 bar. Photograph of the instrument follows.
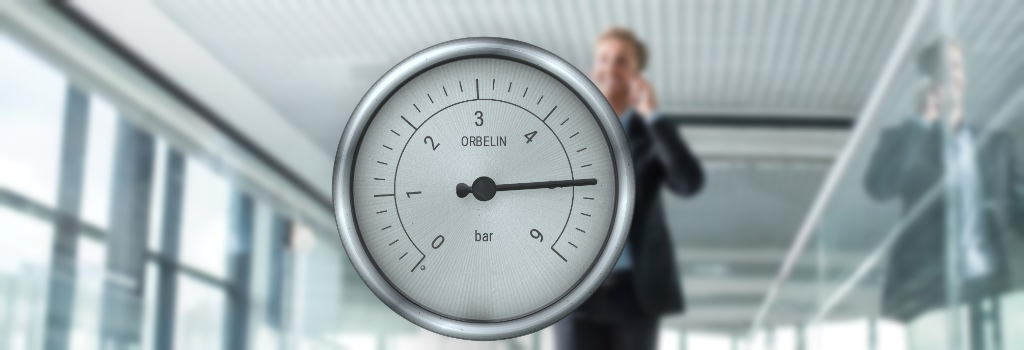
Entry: 5 bar
